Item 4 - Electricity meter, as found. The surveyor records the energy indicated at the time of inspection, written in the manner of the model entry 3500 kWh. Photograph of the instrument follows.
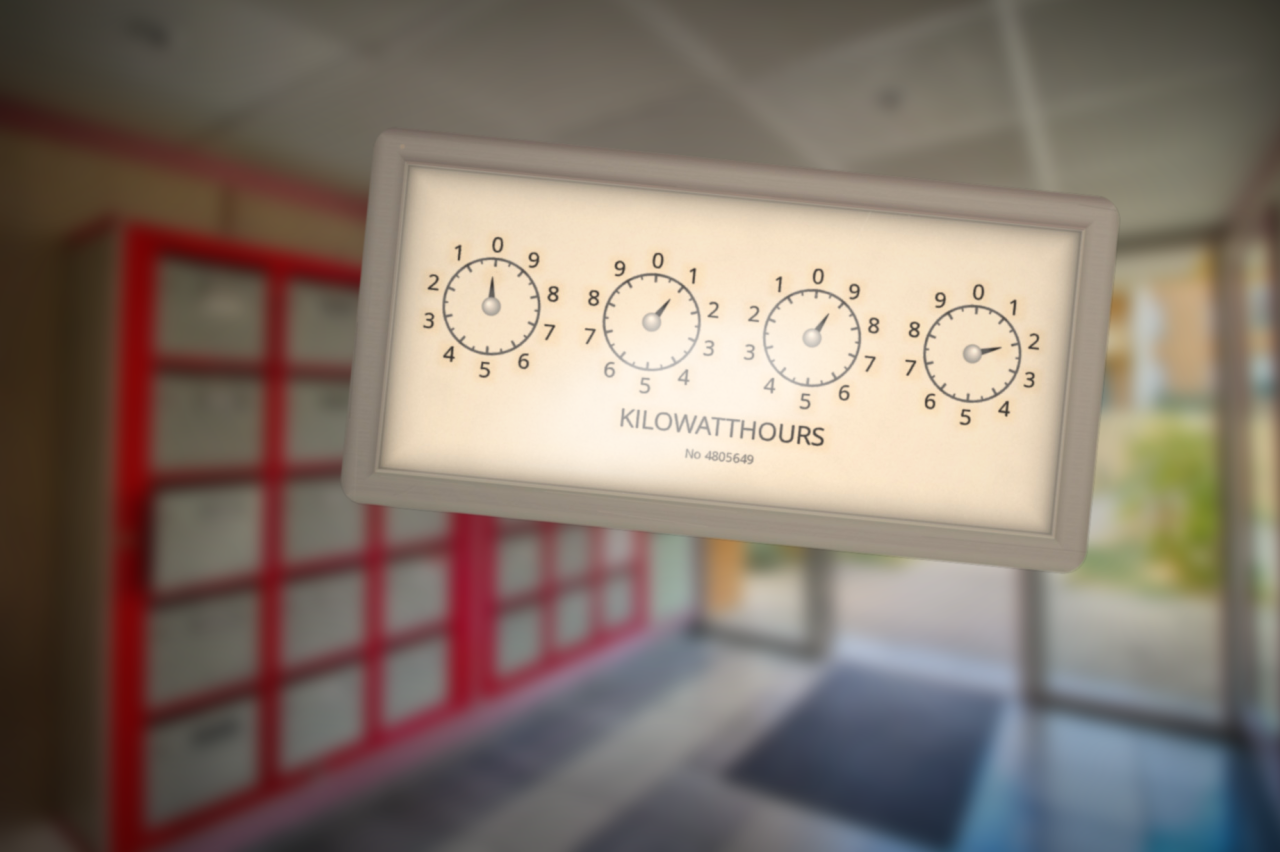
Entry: 92 kWh
